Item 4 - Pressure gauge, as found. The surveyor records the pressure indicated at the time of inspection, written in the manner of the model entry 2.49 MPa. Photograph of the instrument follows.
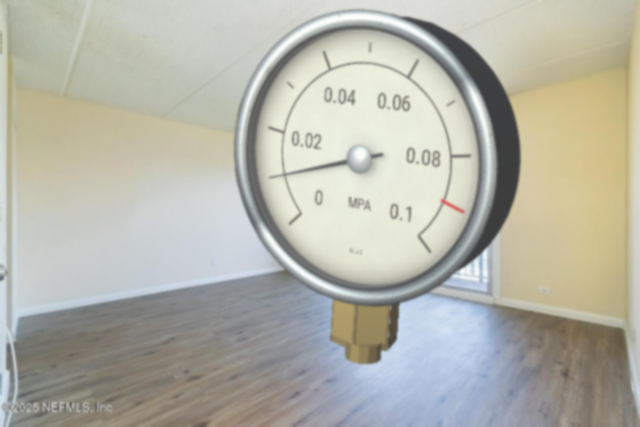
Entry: 0.01 MPa
